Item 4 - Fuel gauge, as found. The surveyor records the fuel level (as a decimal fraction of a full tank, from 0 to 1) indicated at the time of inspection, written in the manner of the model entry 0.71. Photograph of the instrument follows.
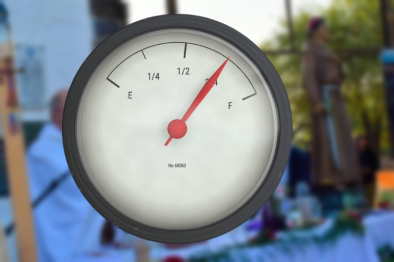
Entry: 0.75
